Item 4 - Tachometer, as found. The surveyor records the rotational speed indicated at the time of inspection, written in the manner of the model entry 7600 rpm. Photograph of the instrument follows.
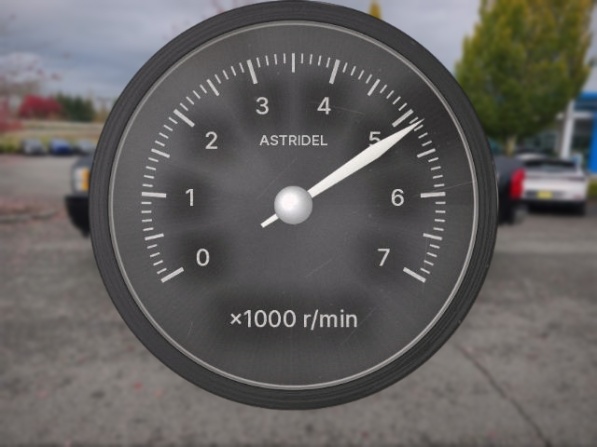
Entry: 5150 rpm
